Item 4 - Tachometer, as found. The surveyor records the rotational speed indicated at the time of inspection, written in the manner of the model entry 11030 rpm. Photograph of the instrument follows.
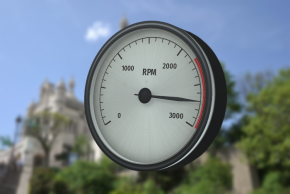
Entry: 2700 rpm
